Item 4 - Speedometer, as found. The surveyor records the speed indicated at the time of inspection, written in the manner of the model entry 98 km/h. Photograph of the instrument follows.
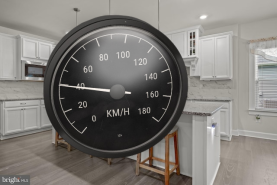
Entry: 40 km/h
